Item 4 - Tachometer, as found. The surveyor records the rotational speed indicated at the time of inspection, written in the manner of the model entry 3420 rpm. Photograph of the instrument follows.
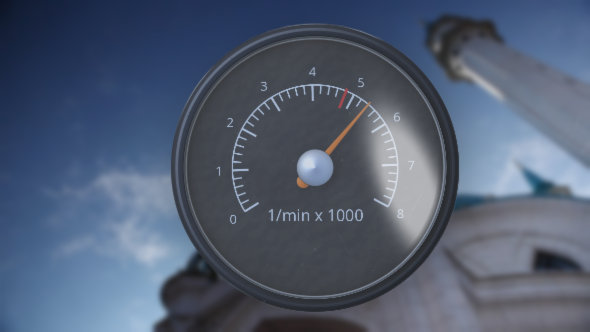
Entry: 5400 rpm
